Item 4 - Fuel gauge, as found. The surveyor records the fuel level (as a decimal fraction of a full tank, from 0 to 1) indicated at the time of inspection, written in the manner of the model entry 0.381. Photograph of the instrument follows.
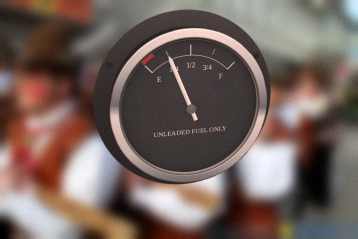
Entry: 0.25
